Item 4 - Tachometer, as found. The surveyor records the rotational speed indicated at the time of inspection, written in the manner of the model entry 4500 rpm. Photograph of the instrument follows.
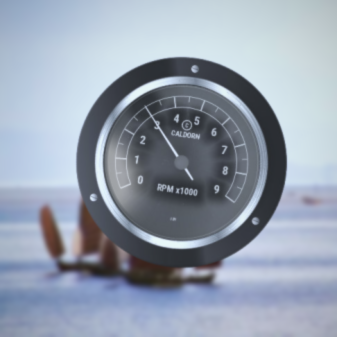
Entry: 3000 rpm
